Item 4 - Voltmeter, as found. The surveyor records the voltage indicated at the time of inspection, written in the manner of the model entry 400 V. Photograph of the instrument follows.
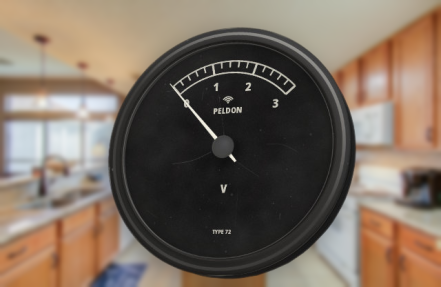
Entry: 0 V
